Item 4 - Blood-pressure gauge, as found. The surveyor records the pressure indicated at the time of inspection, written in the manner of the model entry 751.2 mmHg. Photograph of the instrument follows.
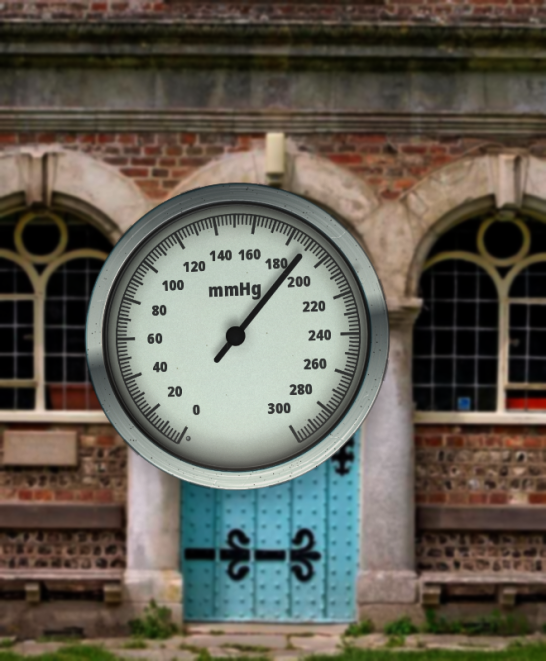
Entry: 190 mmHg
